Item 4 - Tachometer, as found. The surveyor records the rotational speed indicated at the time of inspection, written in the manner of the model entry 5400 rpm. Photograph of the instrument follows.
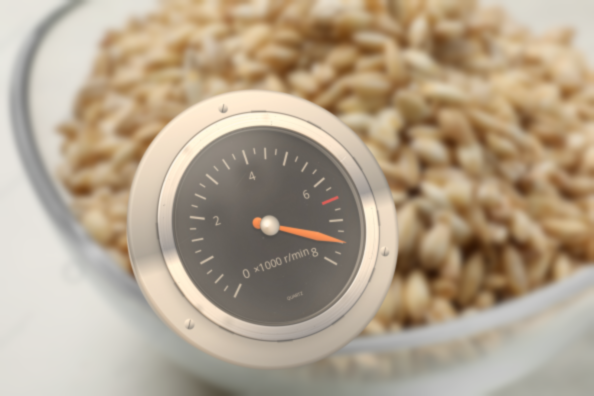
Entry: 7500 rpm
